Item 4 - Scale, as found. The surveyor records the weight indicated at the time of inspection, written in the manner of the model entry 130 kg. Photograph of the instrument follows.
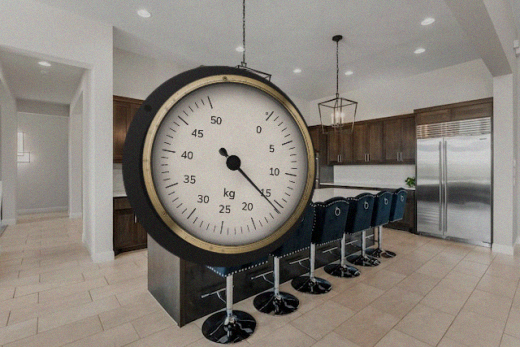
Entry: 16 kg
